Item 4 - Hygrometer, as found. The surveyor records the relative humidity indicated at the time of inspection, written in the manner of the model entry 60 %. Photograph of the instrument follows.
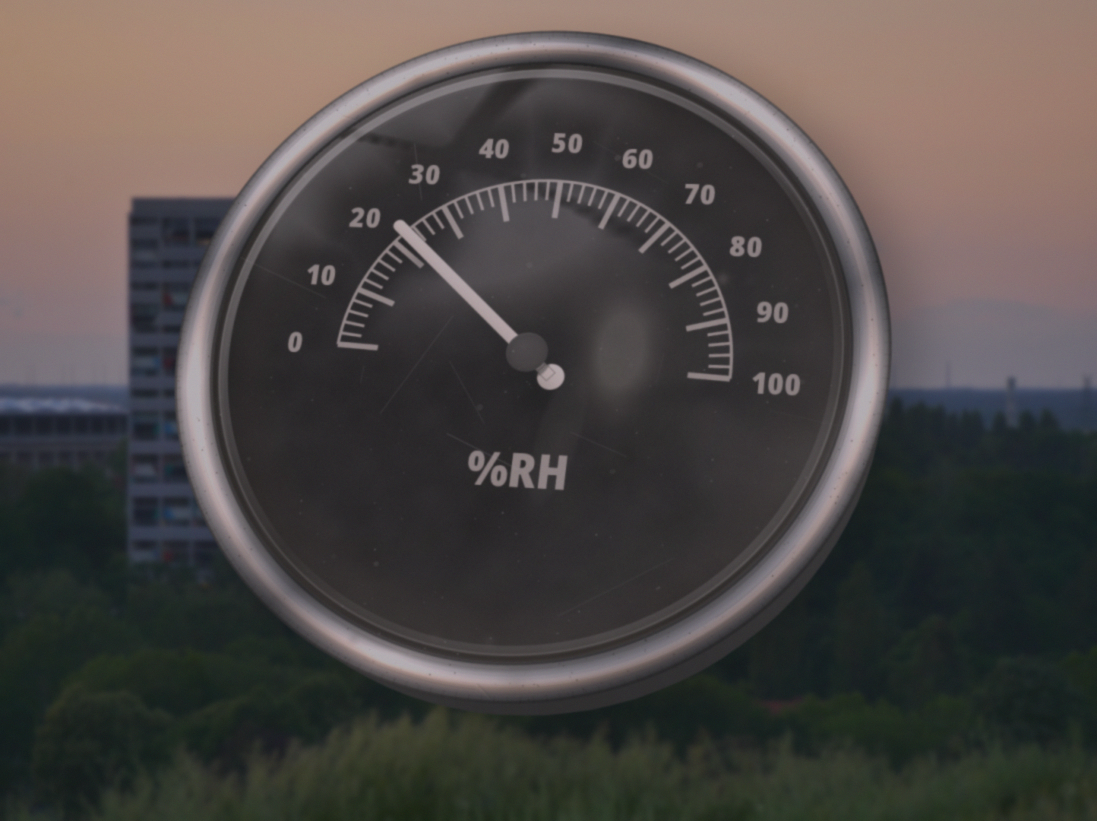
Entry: 22 %
